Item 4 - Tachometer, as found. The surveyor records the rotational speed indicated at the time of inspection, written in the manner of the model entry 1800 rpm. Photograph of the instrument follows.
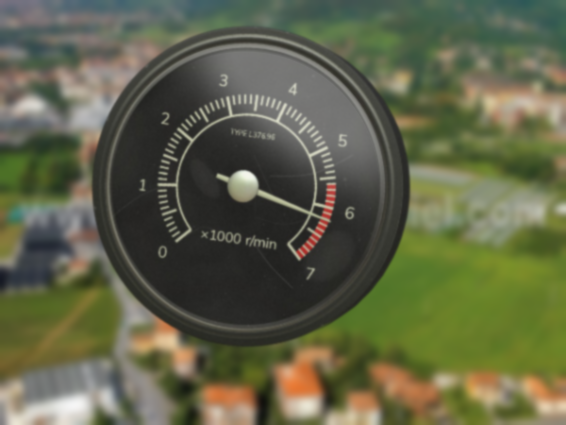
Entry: 6200 rpm
